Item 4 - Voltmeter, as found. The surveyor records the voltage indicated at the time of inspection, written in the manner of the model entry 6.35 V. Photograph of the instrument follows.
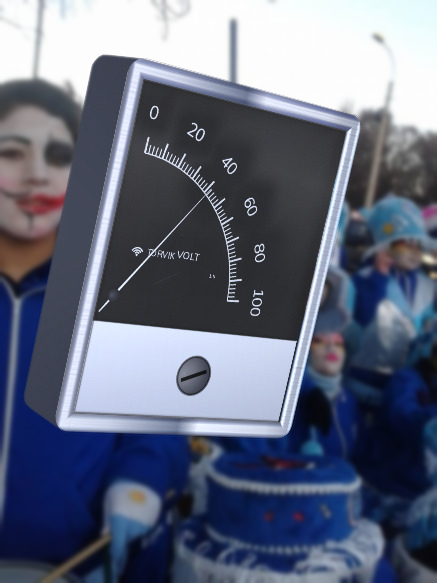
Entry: 40 V
